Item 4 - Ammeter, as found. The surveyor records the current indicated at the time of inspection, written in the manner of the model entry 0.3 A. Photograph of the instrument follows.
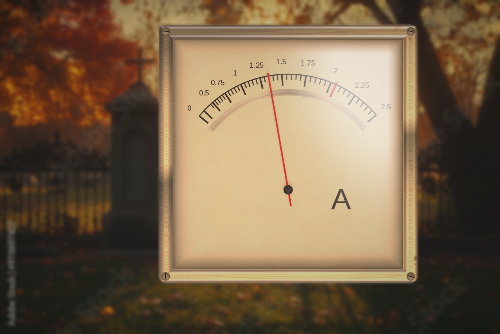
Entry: 1.35 A
